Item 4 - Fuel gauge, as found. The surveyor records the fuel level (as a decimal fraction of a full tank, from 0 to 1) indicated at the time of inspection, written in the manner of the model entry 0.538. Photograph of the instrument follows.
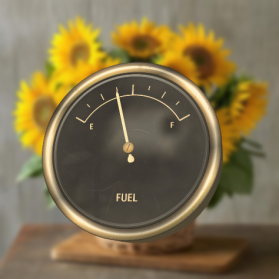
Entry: 0.375
